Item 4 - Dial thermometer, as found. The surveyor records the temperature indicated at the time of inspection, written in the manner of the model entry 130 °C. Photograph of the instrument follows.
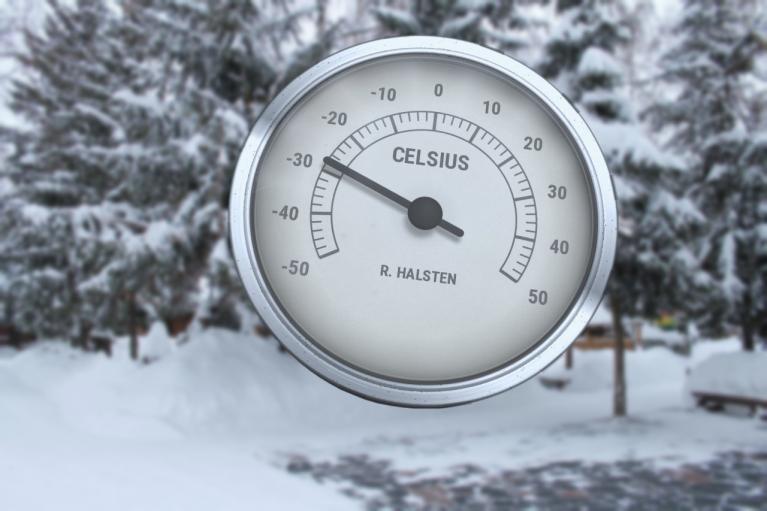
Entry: -28 °C
